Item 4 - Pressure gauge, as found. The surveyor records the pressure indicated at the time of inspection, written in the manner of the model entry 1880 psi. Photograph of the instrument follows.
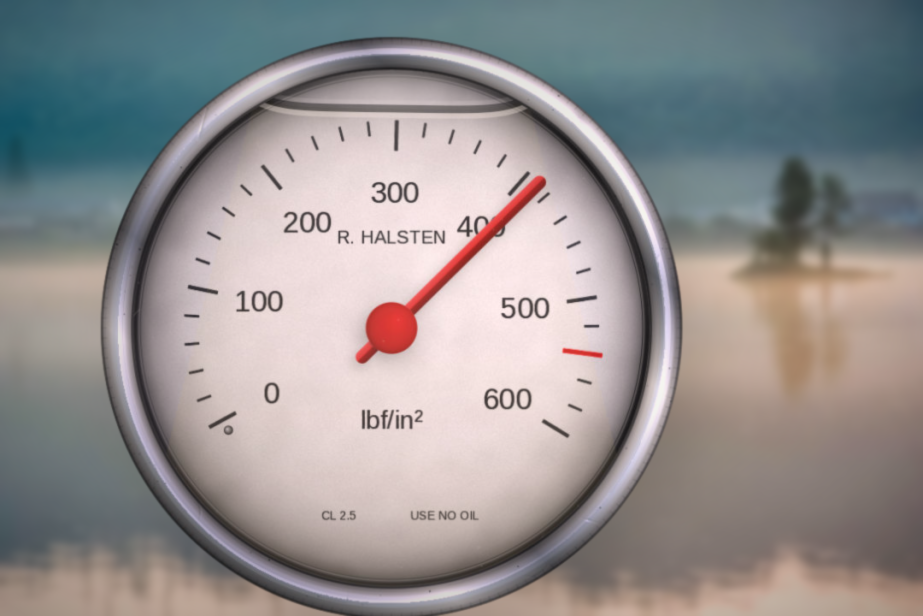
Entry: 410 psi
